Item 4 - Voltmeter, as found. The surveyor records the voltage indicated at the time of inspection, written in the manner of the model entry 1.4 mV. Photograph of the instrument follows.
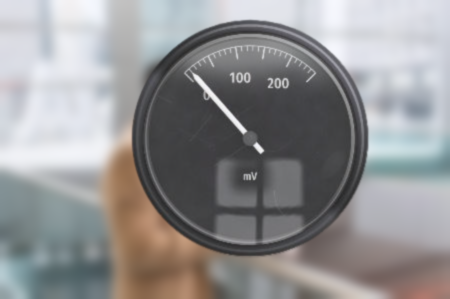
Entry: 10 mV
